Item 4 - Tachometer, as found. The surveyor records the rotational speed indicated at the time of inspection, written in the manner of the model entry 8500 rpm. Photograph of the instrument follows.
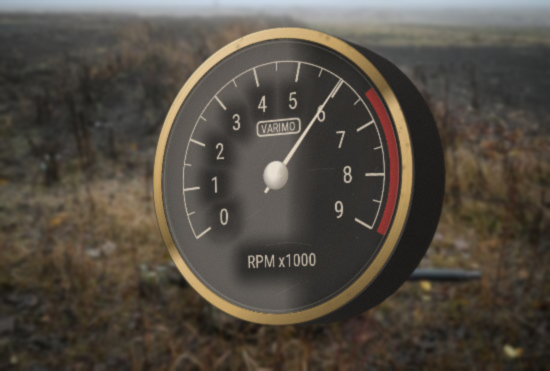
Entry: 6000 rpm
